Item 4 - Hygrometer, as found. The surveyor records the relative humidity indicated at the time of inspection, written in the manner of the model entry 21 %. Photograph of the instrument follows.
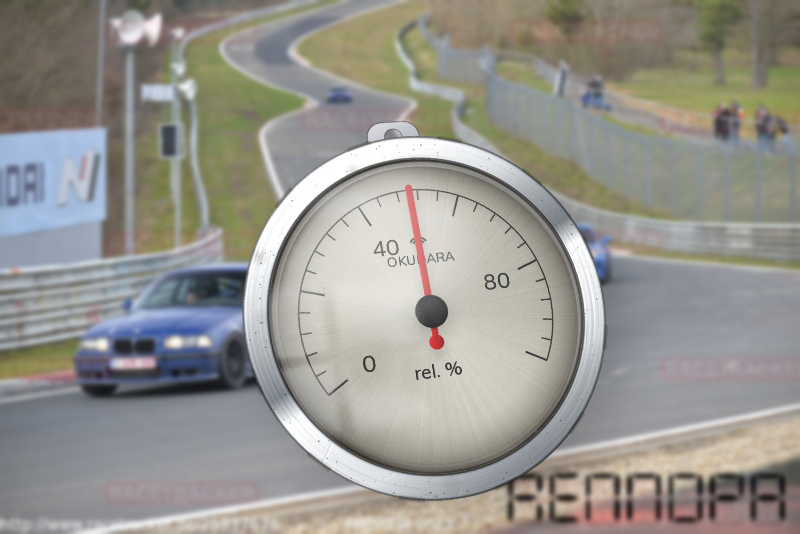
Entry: 50 %
